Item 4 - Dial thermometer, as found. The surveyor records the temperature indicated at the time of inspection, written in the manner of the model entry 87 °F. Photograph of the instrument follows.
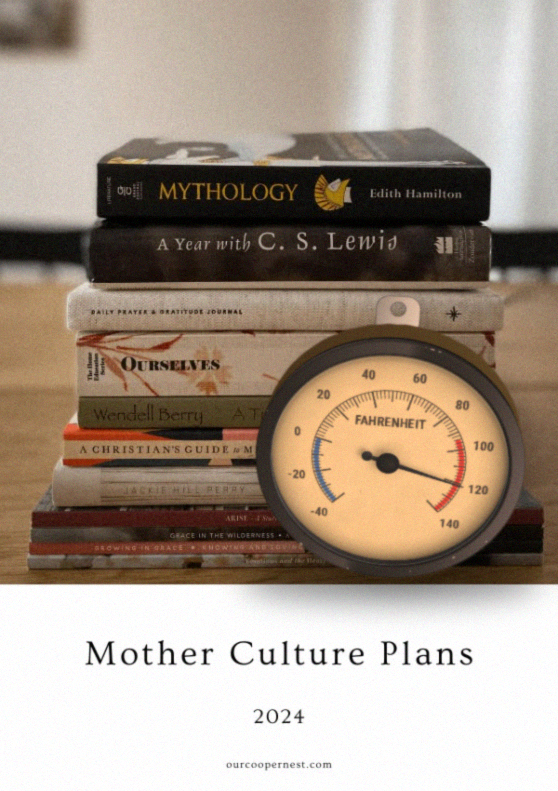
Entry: 120 °F
